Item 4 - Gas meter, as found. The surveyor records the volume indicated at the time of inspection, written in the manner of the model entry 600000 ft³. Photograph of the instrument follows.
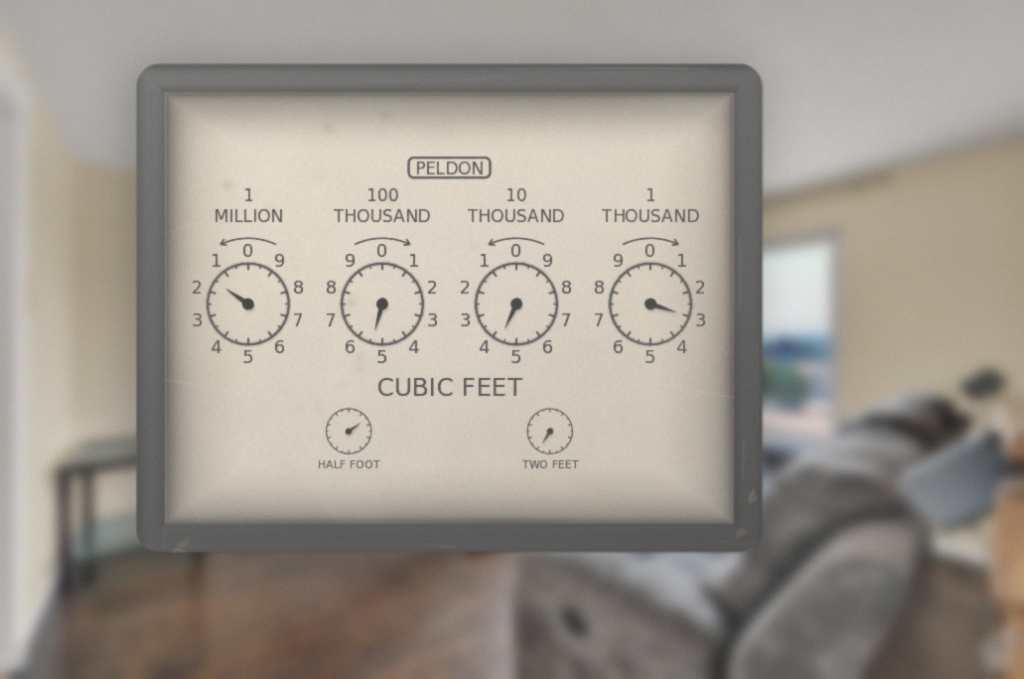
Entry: 154300 ft³
